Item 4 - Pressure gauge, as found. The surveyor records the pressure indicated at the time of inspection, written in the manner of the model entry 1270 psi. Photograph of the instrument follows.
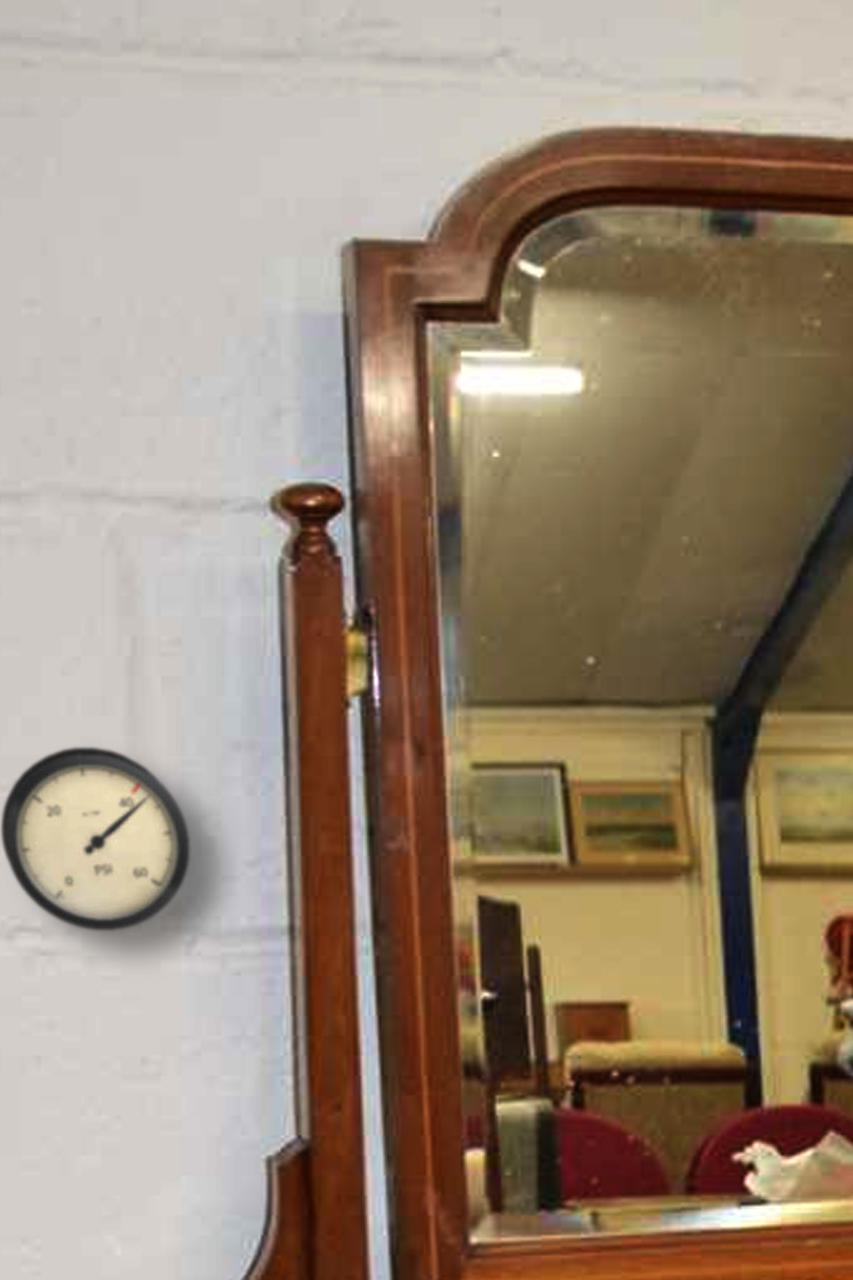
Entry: 42.5 psi
